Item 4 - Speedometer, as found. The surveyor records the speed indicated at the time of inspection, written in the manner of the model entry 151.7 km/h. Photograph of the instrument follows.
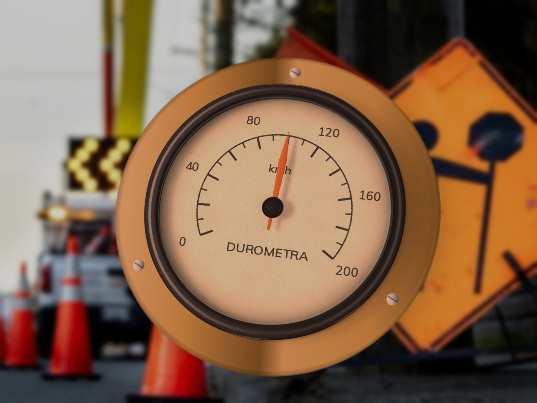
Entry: 100 km/h
